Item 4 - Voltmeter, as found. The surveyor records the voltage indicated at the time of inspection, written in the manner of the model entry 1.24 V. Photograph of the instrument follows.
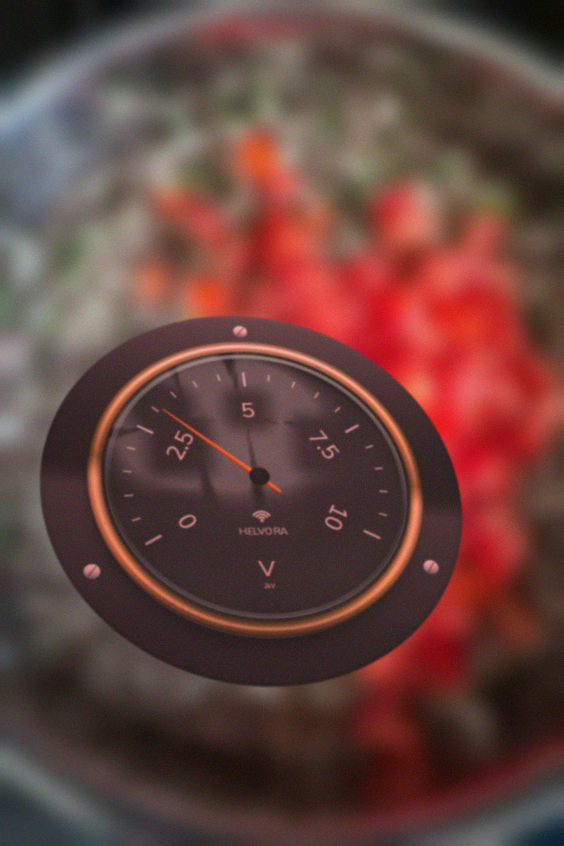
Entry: 3 V
